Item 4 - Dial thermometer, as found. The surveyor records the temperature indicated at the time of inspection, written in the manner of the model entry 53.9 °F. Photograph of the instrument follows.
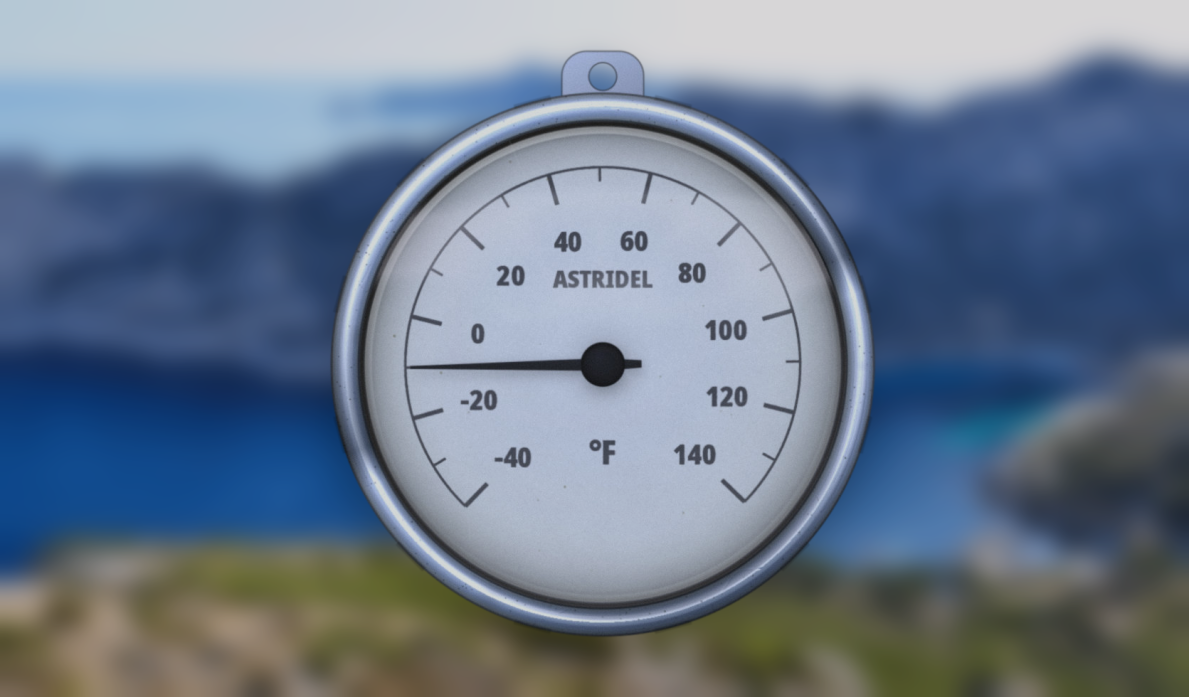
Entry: -10 °F
